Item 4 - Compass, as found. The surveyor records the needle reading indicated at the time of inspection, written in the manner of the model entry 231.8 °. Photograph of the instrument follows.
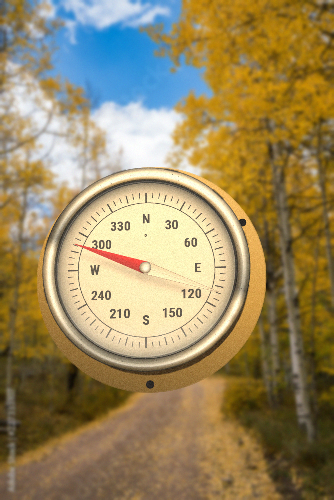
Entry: 290 °
